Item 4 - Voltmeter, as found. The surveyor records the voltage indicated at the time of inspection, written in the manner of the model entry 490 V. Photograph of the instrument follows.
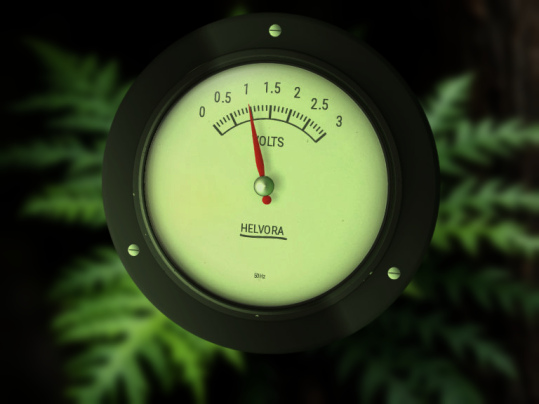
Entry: 1 V
